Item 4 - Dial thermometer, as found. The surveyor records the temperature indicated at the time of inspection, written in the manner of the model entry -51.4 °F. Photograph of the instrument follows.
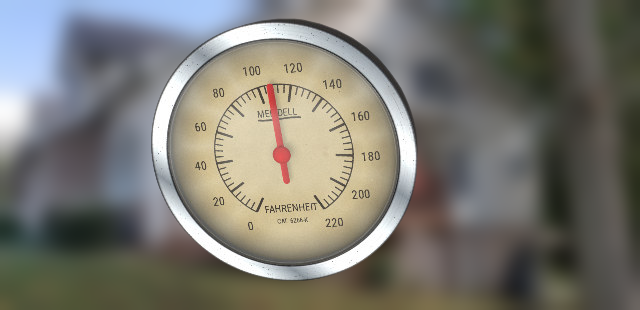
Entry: 108 °F
